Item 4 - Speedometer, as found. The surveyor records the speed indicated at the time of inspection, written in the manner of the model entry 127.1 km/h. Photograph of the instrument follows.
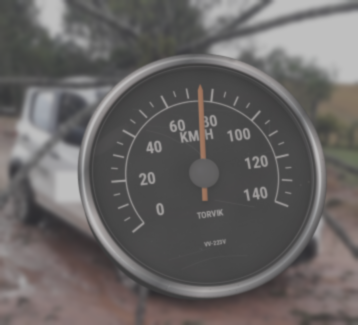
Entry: 75 km/h
